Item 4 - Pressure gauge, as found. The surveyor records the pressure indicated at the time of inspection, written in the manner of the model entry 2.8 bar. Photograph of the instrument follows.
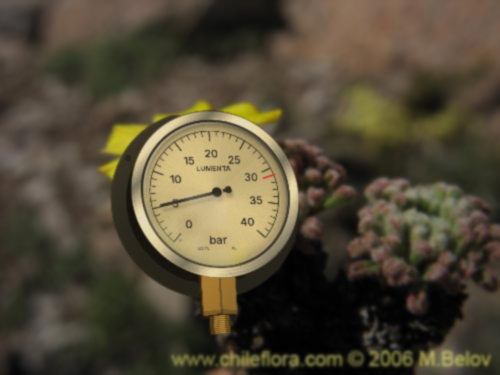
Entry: 5 bar
